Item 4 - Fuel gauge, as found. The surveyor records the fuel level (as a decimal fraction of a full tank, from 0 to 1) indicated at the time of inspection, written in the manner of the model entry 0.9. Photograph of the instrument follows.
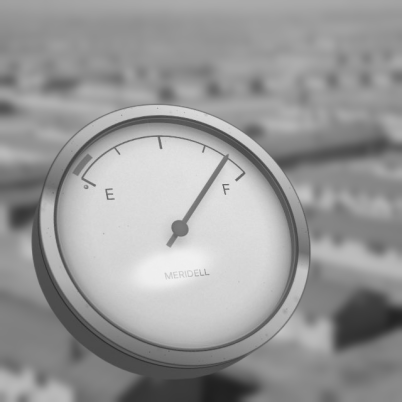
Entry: 0.875
